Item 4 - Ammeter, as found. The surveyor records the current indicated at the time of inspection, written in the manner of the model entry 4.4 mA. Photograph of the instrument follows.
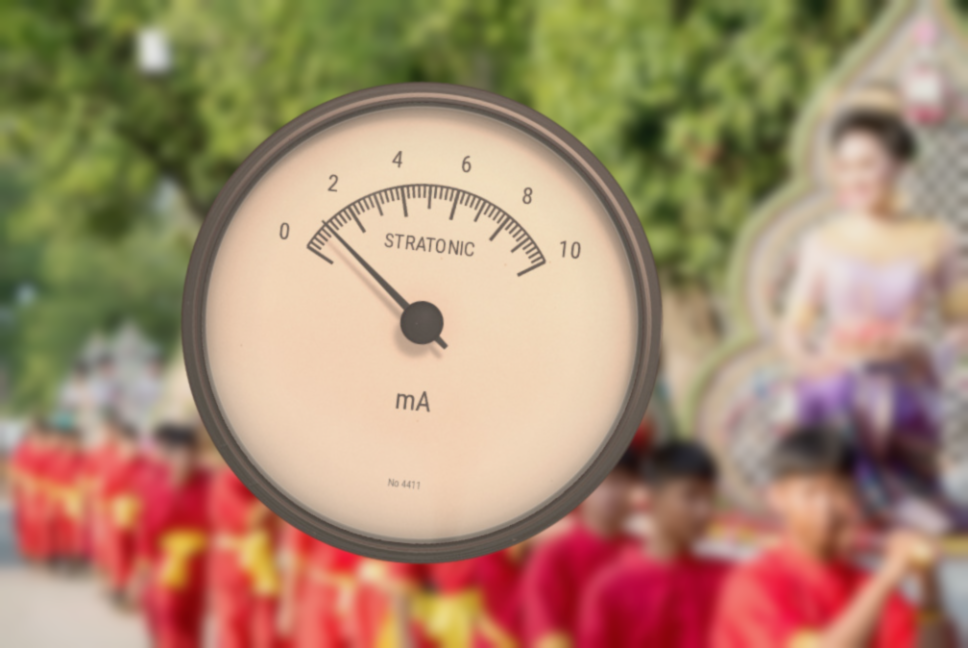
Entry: 1 mA
